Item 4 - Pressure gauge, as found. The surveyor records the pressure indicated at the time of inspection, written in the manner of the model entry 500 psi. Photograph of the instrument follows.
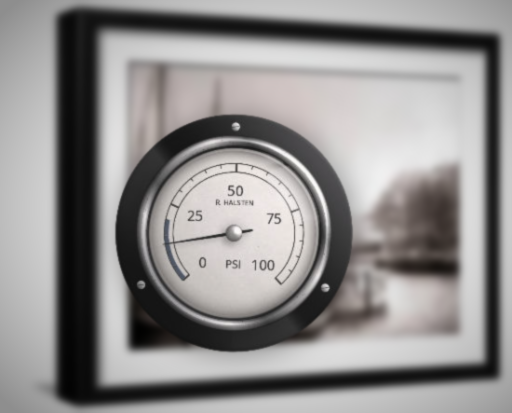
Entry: 12.5 psi
